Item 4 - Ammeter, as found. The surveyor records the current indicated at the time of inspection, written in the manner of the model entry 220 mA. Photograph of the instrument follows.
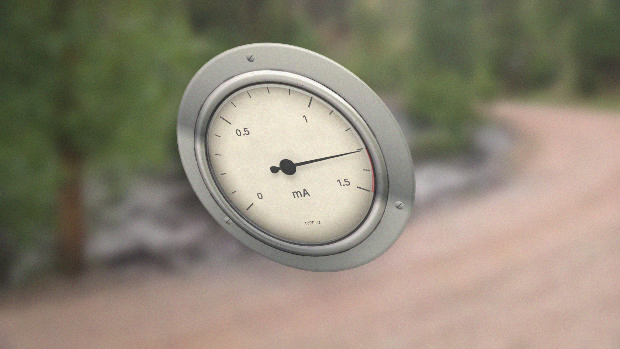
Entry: 1.3 mA
